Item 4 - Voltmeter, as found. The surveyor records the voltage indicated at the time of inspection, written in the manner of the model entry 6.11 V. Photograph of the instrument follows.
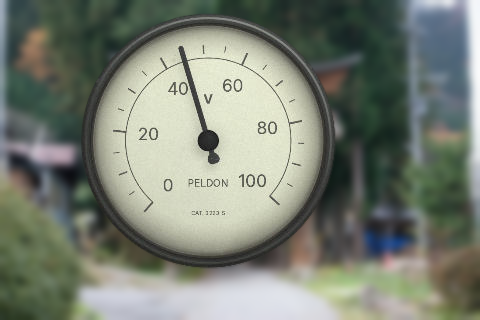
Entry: 45 V
